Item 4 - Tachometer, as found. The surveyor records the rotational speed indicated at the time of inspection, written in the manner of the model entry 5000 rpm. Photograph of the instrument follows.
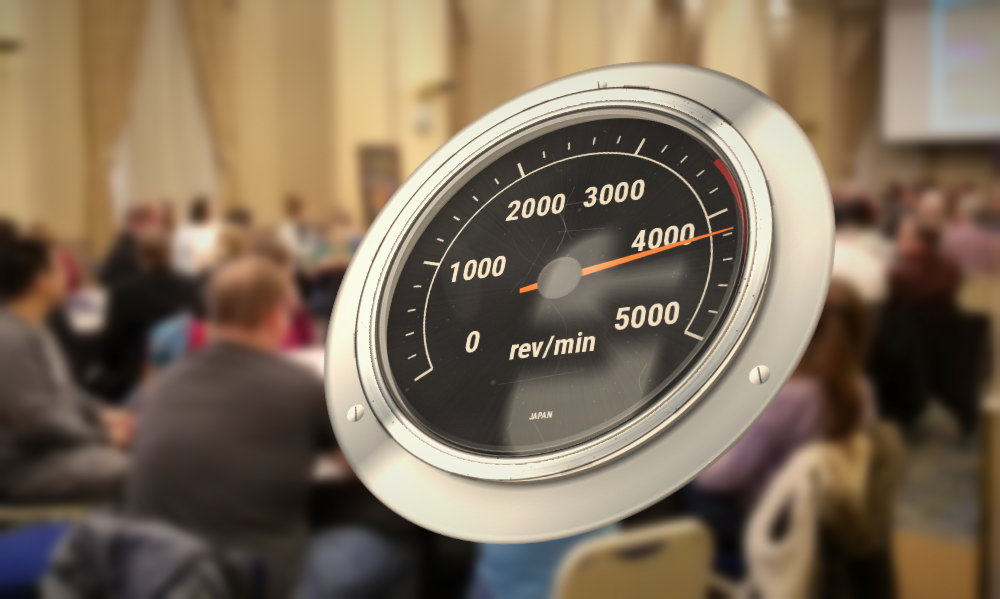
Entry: 4200 rpm
